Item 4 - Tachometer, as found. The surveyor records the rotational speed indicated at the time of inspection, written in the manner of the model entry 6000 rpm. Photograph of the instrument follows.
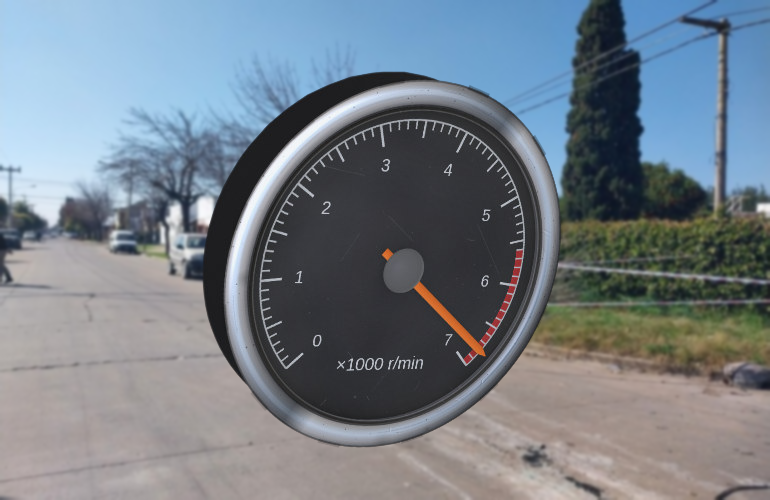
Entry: 6800 rpm
